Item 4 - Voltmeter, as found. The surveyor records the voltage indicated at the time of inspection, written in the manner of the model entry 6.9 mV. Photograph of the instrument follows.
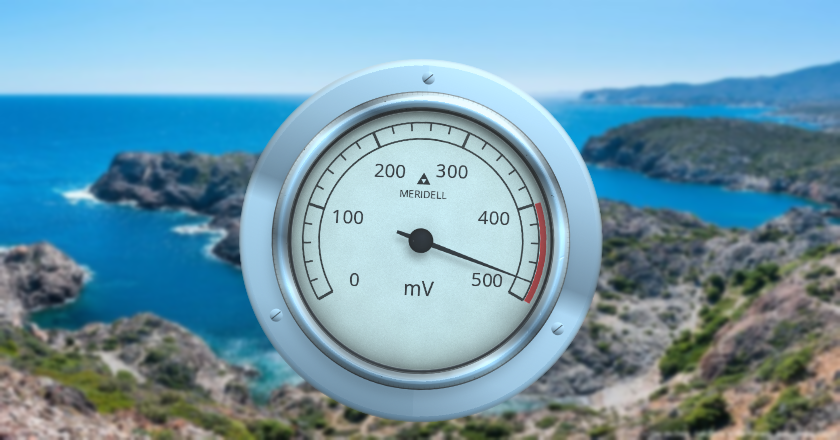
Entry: 480 mV
